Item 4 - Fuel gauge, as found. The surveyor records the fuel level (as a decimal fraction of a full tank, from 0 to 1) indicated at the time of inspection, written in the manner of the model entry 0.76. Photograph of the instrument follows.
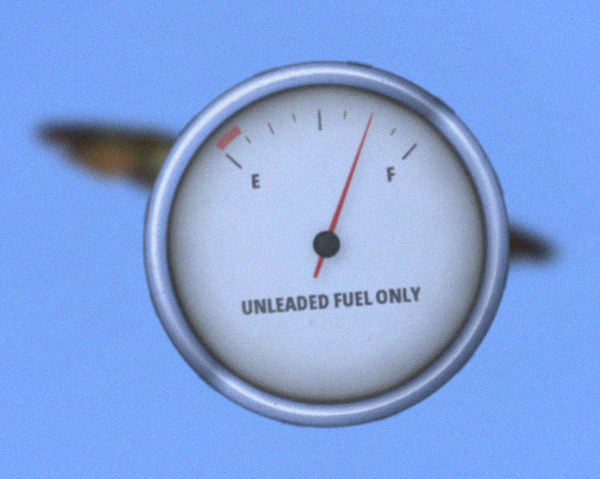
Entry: 0.75
